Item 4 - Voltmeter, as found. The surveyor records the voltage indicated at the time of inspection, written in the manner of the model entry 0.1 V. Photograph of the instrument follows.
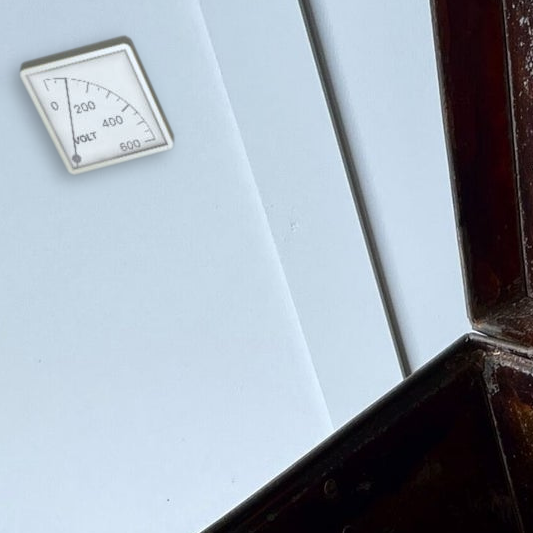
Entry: 100 V
